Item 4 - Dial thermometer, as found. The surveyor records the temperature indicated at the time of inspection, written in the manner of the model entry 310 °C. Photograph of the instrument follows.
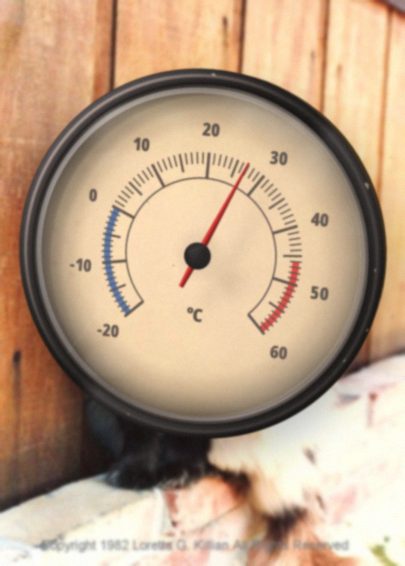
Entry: 27 °C
